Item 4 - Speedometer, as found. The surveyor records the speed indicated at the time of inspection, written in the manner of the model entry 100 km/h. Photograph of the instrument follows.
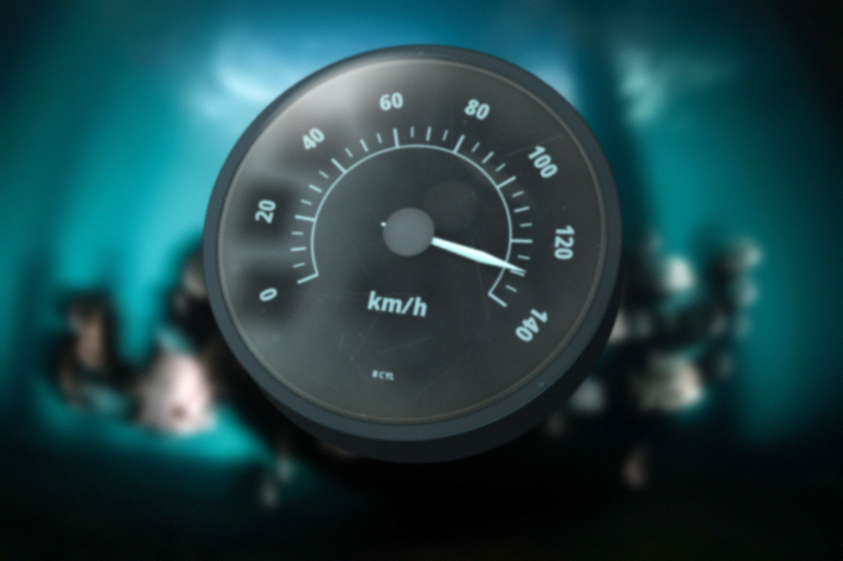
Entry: 130 km/h
